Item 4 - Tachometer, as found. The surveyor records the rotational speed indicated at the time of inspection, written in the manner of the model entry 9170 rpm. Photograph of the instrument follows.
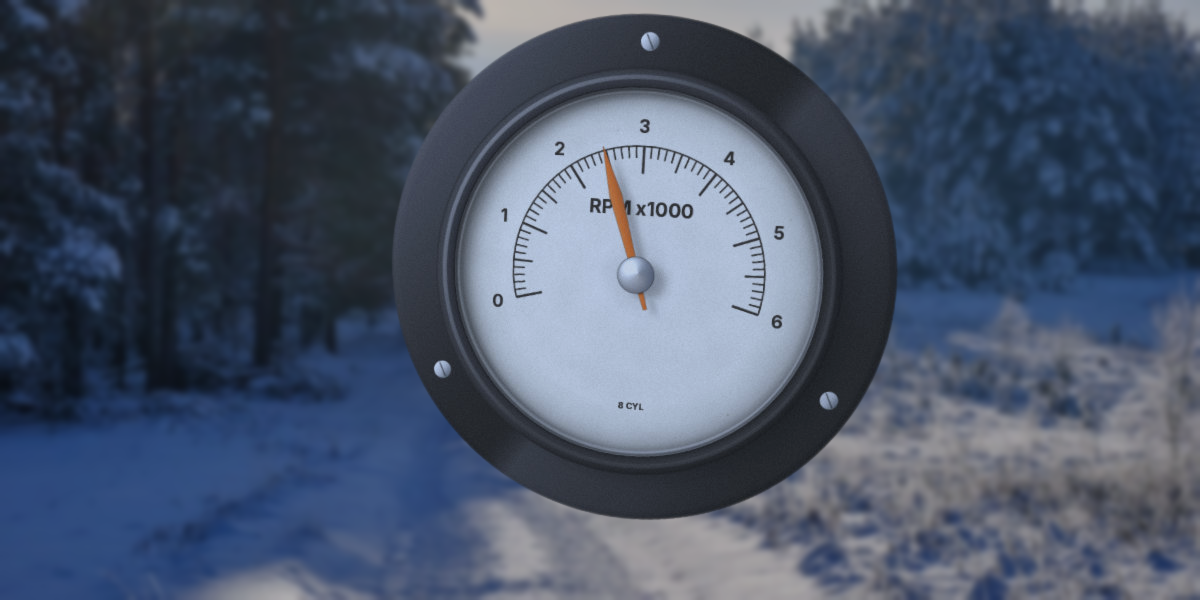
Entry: 2500 rpm
